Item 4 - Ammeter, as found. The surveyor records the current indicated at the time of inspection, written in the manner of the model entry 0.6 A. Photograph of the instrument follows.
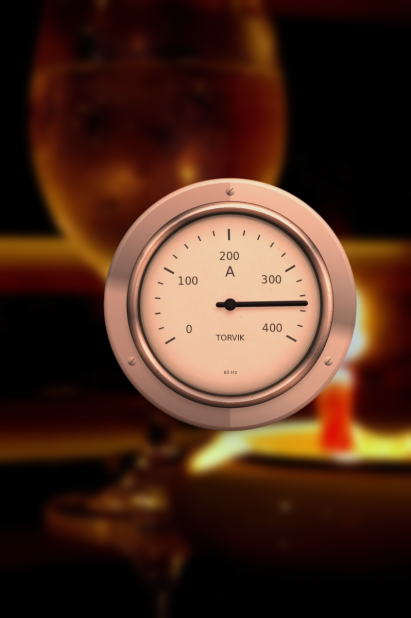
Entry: 350 A
